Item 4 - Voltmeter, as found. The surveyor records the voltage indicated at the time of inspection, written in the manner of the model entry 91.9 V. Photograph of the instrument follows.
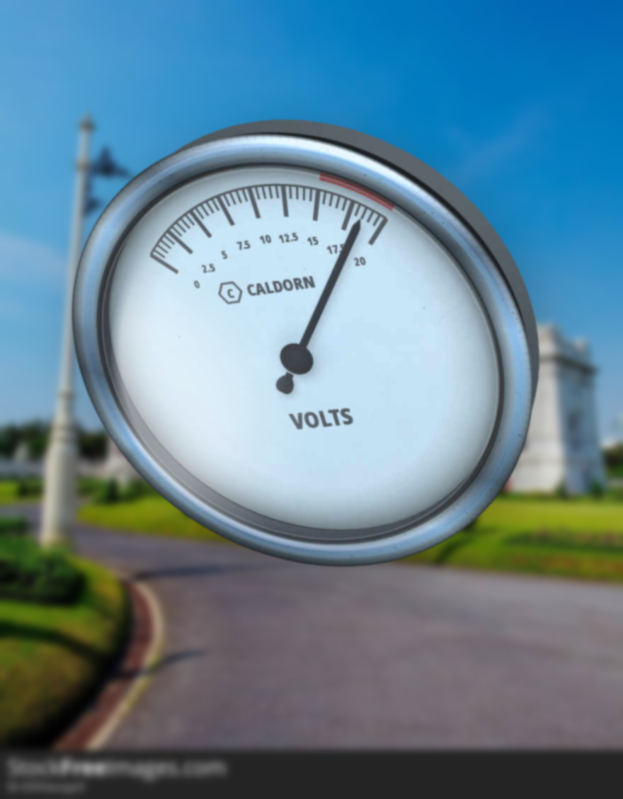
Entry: 18.5 V
